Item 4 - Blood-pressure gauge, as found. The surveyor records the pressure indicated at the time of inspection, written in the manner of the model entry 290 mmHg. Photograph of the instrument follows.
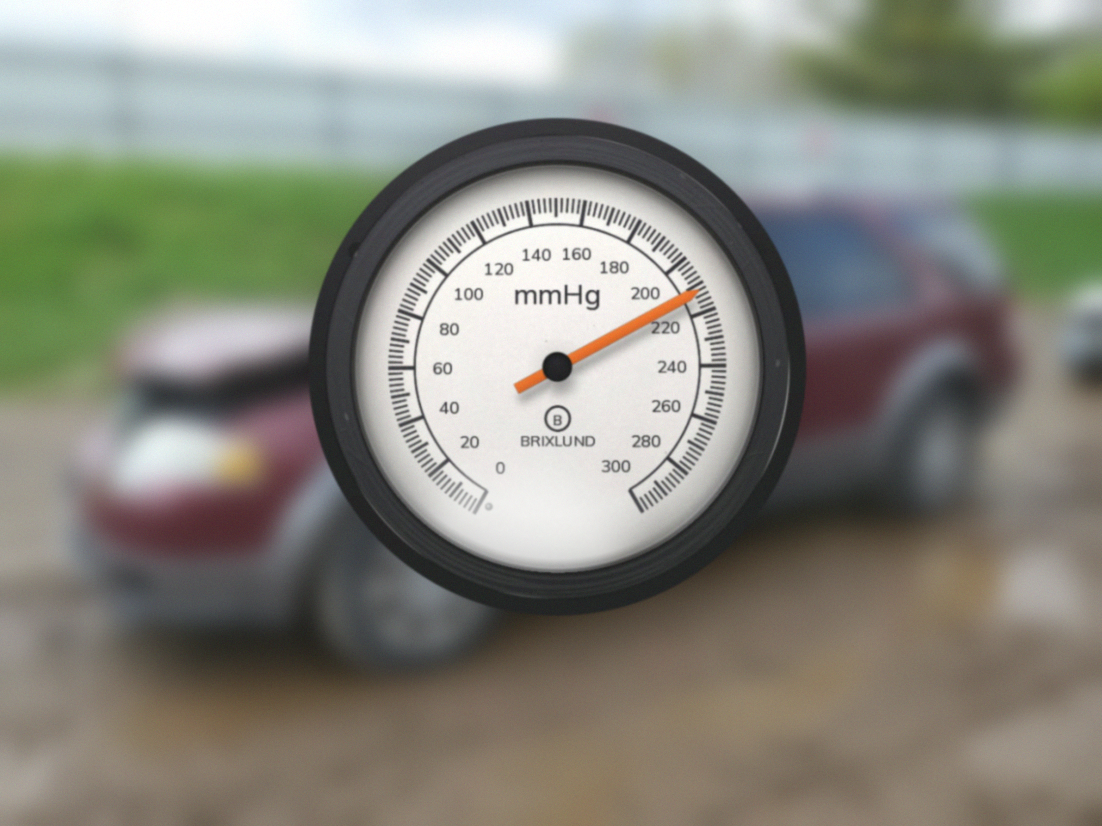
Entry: 212 mmHg
